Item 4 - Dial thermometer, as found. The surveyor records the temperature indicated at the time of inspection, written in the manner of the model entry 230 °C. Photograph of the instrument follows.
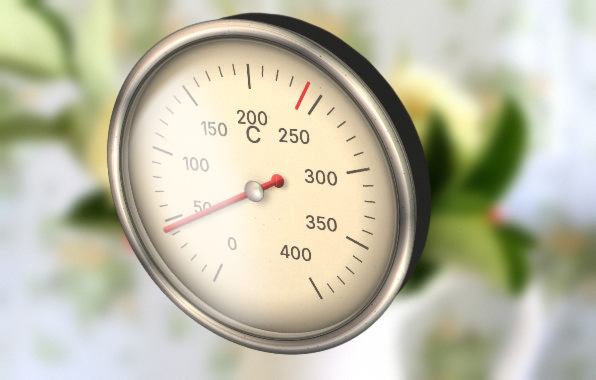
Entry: 45 °C
